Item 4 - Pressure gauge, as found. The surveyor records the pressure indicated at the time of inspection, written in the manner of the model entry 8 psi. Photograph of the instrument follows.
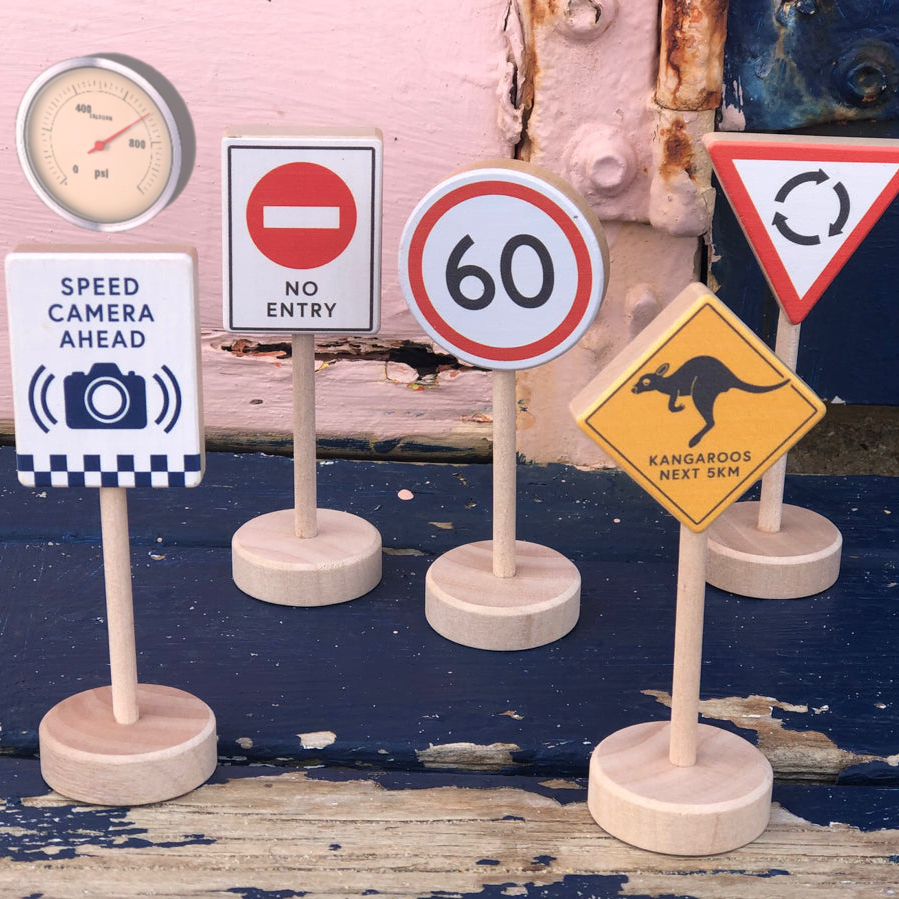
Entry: 700 psi
